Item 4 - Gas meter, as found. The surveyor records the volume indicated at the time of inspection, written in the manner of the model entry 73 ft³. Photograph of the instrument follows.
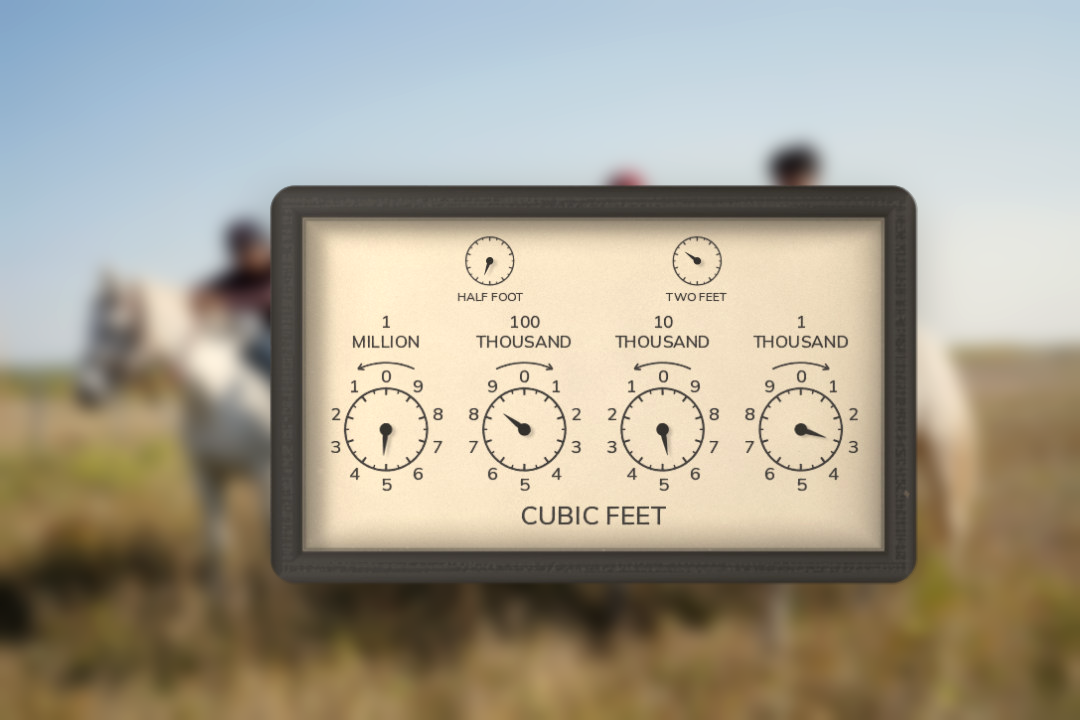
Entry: 485300 ft³
